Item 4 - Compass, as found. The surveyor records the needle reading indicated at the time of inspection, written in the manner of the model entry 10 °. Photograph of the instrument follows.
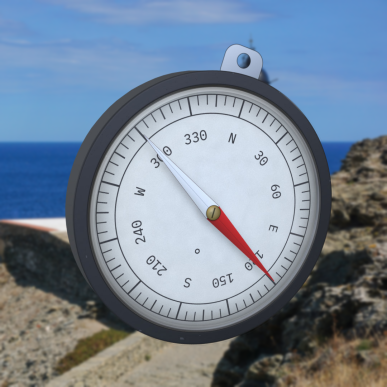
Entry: 120 °
